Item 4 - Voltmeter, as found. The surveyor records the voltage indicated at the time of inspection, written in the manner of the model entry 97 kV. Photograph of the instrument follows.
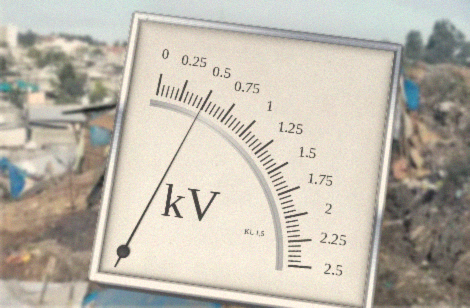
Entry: 0.5 kV
